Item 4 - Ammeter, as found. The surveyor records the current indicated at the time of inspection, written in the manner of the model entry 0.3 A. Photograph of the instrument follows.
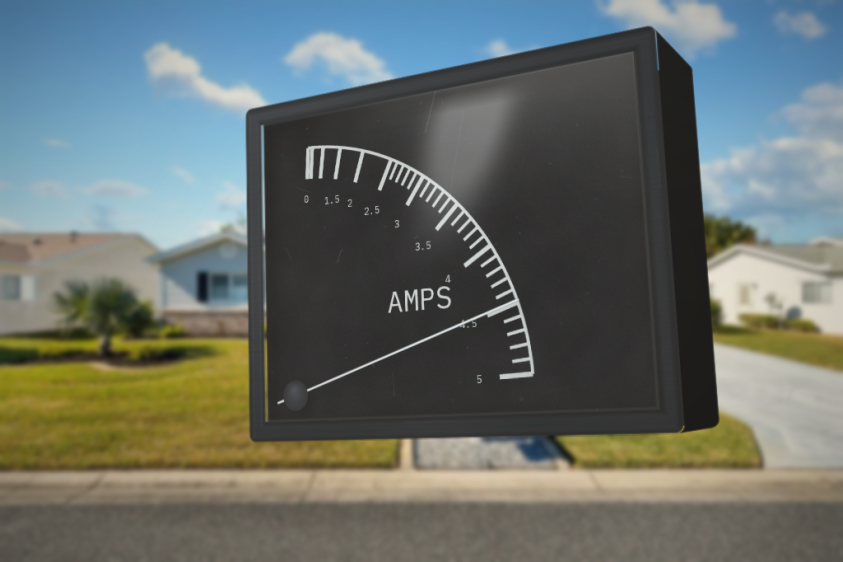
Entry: 4.5 A
